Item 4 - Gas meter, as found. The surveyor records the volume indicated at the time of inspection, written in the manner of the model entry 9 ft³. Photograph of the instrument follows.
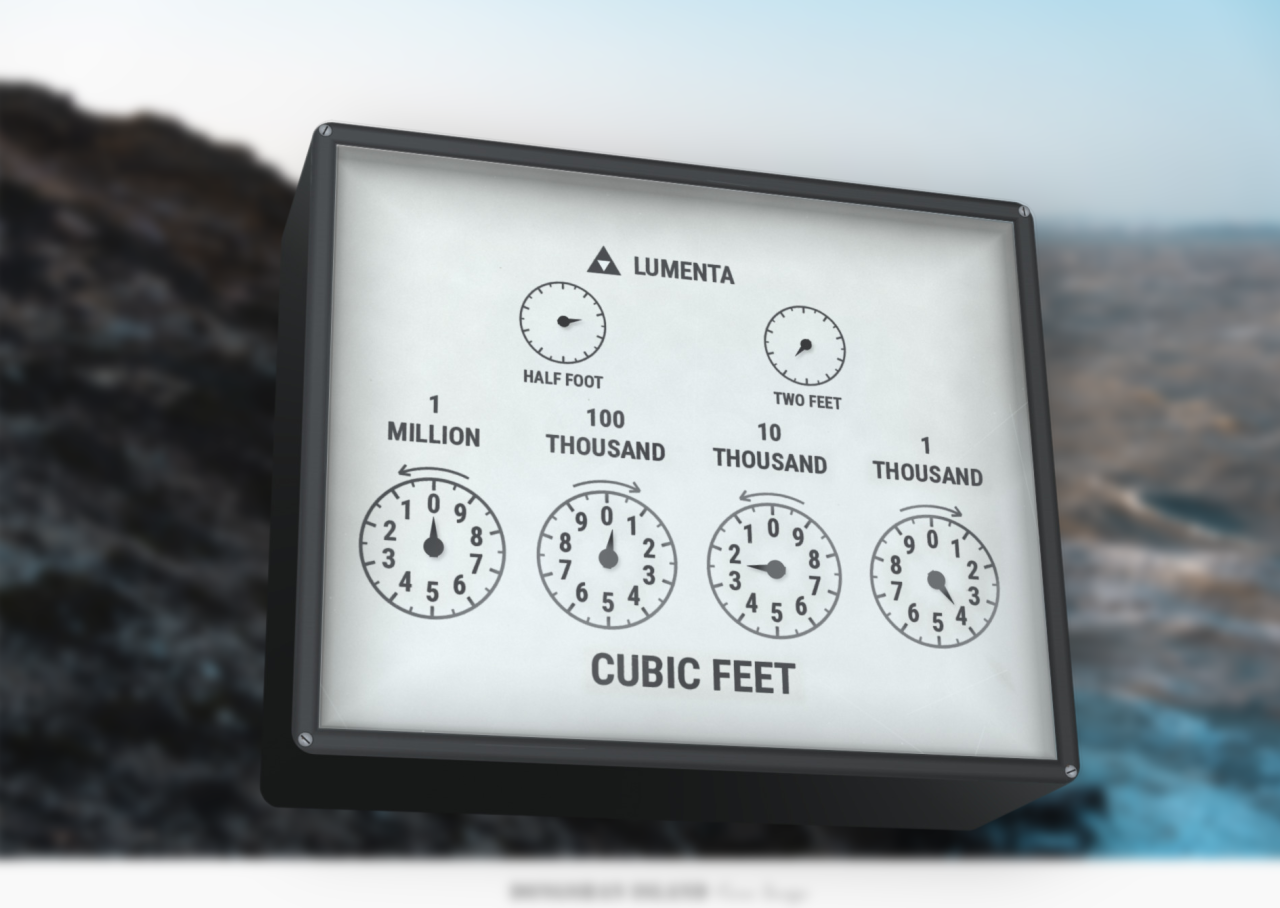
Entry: 2400 ft³
